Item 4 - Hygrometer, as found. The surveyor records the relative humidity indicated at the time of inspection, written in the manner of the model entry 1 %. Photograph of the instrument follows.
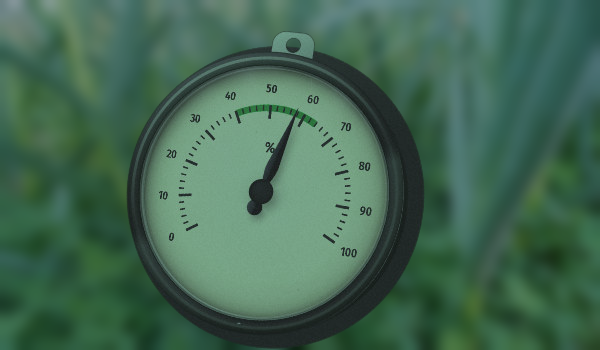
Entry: 58 %
